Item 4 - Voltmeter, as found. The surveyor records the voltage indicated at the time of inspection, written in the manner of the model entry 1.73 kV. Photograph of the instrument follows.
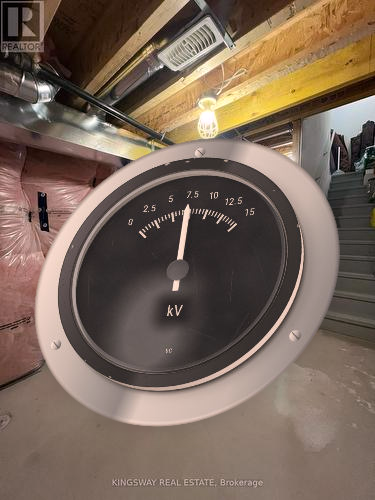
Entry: 7.5 kV
